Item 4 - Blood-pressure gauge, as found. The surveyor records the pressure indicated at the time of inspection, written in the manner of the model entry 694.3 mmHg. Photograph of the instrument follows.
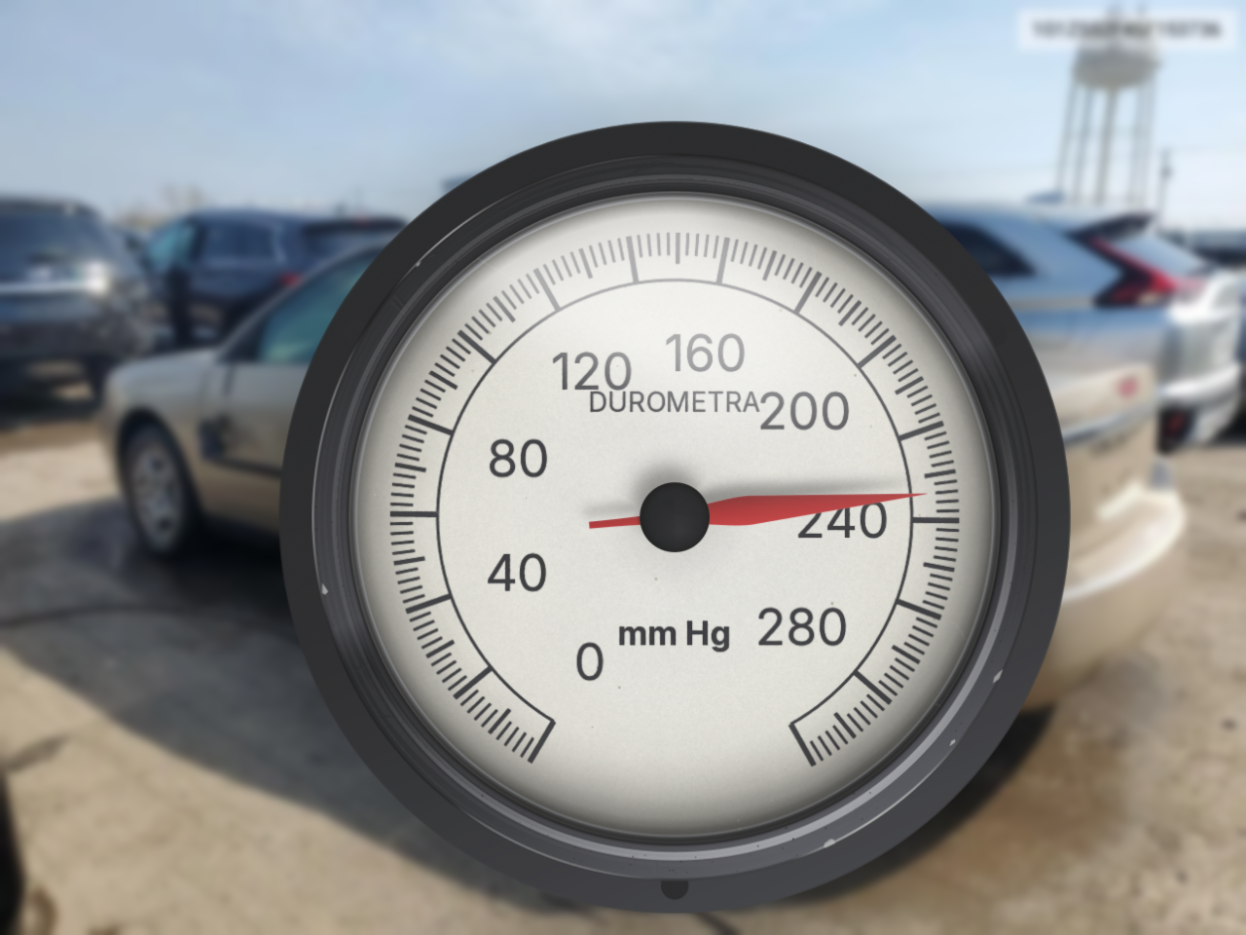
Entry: 234 mmHg
